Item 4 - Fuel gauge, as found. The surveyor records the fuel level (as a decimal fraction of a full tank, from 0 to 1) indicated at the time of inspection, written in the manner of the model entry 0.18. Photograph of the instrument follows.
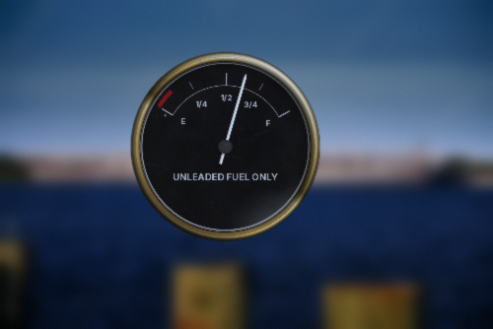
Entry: 0.625
